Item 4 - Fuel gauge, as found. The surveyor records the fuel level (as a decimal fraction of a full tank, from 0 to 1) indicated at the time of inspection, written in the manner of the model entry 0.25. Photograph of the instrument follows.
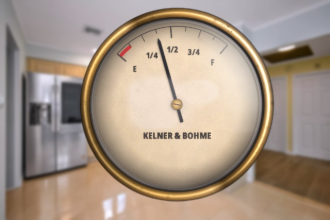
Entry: 0.375
